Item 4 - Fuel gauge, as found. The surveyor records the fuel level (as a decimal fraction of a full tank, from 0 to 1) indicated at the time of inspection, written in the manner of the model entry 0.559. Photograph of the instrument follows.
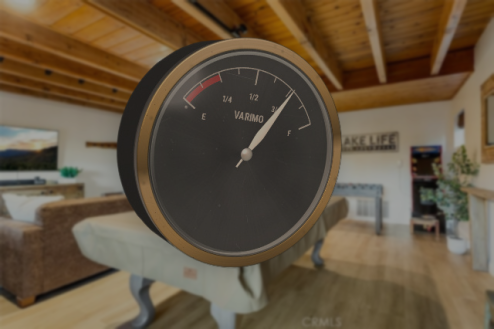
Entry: 0.75
